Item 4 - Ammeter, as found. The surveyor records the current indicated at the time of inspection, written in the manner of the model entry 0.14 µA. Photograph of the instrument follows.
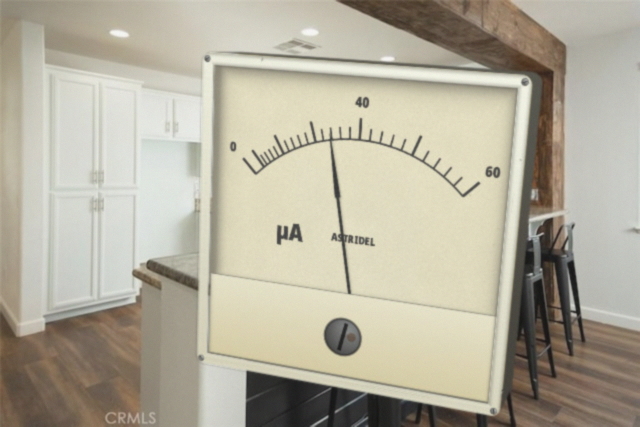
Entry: 34 µA
